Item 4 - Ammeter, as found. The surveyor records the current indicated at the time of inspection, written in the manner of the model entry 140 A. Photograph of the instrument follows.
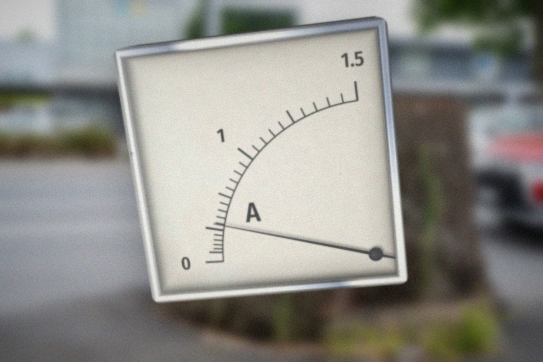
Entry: 0.55 A
